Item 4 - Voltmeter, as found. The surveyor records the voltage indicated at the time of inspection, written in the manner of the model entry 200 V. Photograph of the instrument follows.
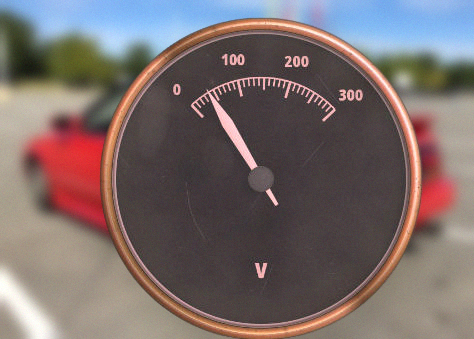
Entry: 40 V
